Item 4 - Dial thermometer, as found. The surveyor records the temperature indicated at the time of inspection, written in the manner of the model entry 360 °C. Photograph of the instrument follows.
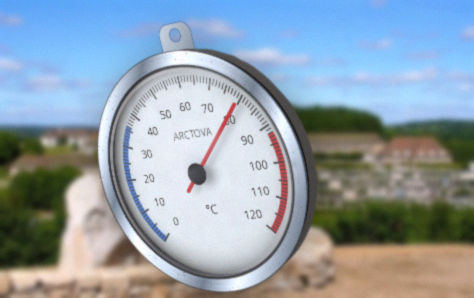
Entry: 80 °C
